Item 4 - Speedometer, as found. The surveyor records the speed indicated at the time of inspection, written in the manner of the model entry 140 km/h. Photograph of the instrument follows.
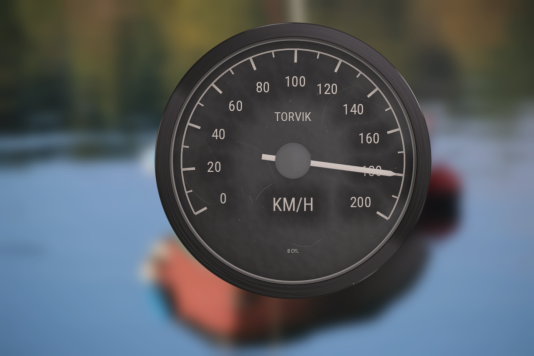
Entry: 180 km/h
